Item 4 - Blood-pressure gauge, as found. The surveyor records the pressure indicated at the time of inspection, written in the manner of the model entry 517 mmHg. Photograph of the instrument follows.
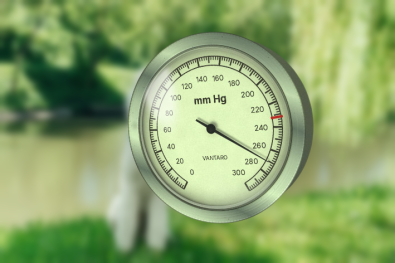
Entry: 270 mmHg
